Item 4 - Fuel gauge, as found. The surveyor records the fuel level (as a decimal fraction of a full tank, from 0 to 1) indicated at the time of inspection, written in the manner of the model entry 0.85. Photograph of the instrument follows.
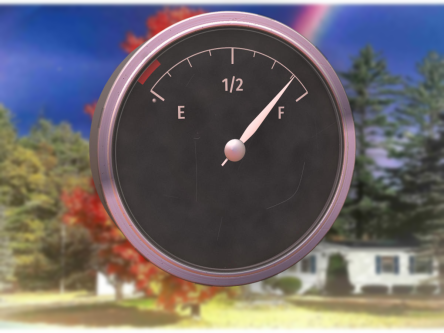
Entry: 0.875
